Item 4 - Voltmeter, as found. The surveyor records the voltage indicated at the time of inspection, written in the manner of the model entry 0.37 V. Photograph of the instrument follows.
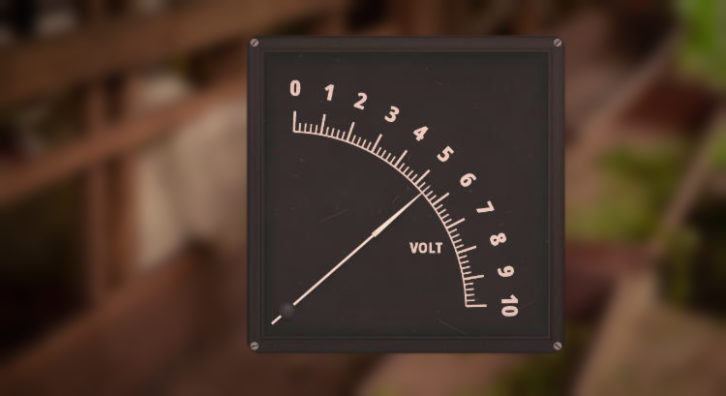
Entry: 5.4 V
